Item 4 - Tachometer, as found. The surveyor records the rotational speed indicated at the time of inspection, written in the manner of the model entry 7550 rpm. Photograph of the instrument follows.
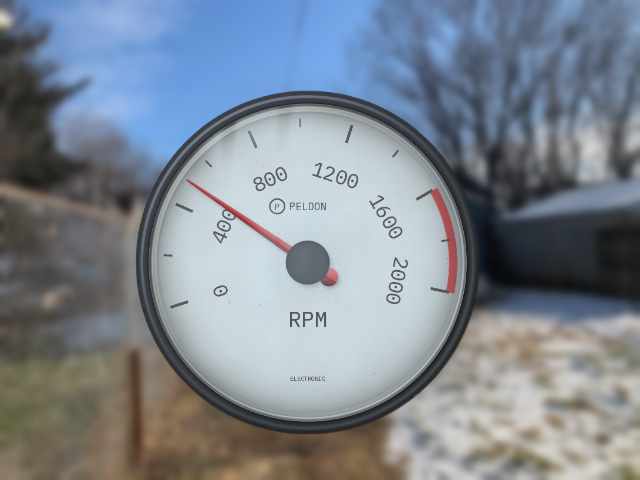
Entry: 500 rpm
